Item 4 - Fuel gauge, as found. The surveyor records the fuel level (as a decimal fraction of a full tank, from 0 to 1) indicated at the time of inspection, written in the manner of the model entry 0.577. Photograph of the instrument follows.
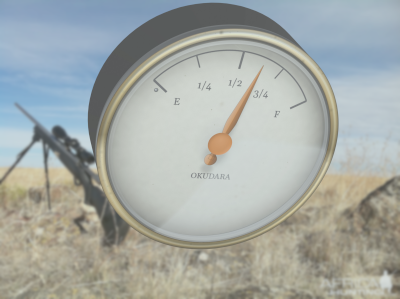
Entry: 0.625
